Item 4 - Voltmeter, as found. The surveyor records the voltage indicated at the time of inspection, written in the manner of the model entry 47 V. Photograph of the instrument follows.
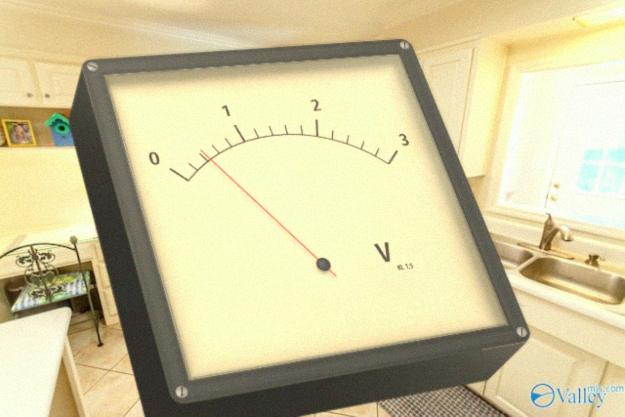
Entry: 0.4 V
